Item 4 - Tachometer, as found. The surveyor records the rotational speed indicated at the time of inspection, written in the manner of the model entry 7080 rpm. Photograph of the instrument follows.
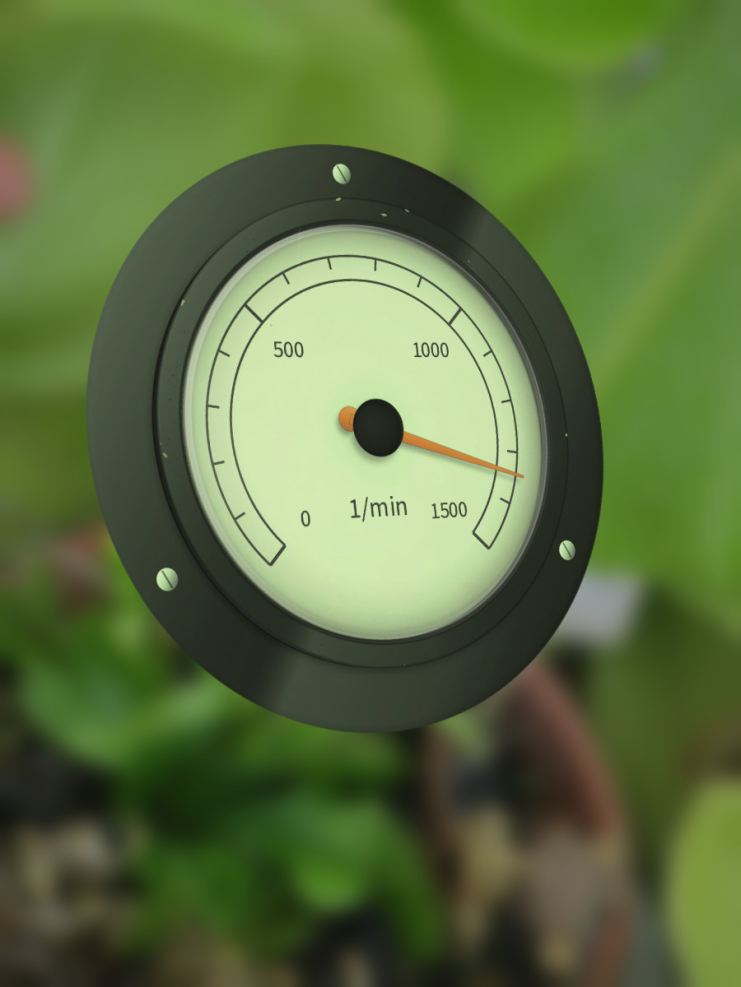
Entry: 1350 rpm
